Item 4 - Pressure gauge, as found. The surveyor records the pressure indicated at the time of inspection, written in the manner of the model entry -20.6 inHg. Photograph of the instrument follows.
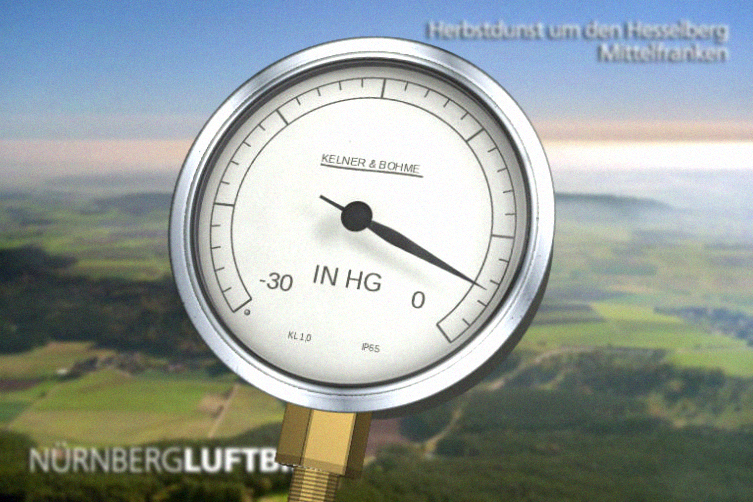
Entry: -2.5 inHg
